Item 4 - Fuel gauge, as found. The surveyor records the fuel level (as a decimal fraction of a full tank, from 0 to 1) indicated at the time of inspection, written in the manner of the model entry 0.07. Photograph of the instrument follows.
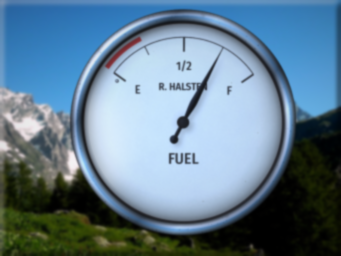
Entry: 0.75
